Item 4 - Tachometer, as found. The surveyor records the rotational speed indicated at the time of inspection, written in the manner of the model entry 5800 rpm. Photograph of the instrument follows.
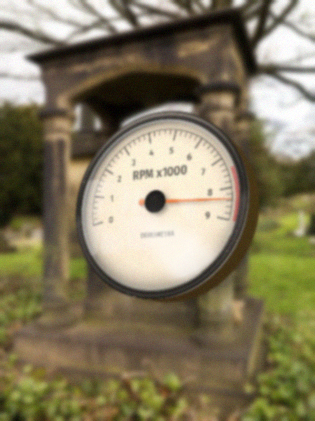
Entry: 8400 rpm
